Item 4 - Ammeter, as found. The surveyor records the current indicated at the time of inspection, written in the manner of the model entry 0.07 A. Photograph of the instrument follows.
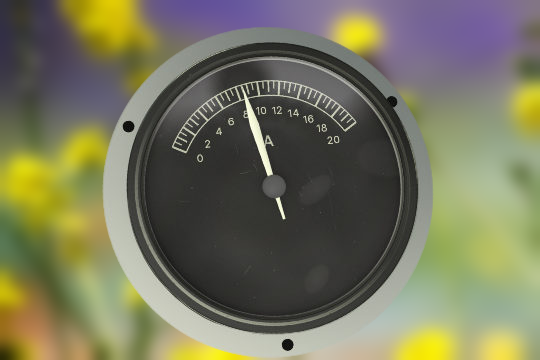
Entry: 8.5 A
